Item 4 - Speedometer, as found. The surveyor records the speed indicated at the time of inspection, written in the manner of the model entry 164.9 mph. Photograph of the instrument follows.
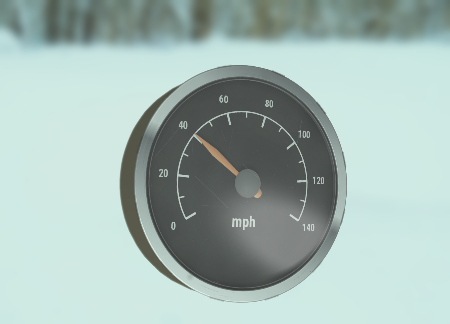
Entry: 40 mph
